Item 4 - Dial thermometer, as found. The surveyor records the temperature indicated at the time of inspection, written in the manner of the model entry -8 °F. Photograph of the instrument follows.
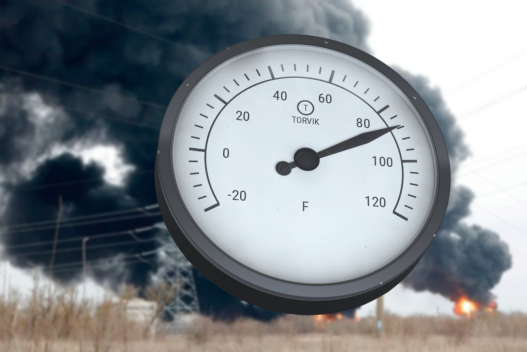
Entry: 88 °F
